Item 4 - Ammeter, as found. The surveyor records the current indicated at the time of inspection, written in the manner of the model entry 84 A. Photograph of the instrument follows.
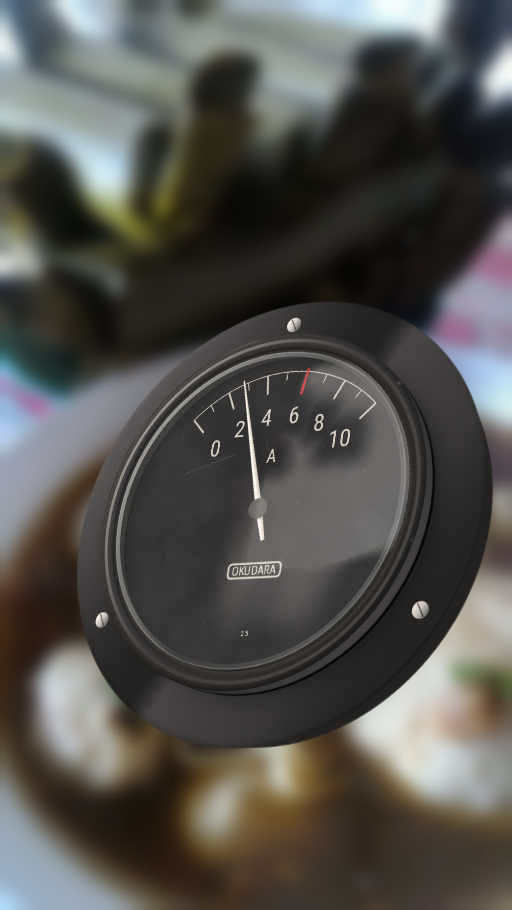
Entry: 3 A
